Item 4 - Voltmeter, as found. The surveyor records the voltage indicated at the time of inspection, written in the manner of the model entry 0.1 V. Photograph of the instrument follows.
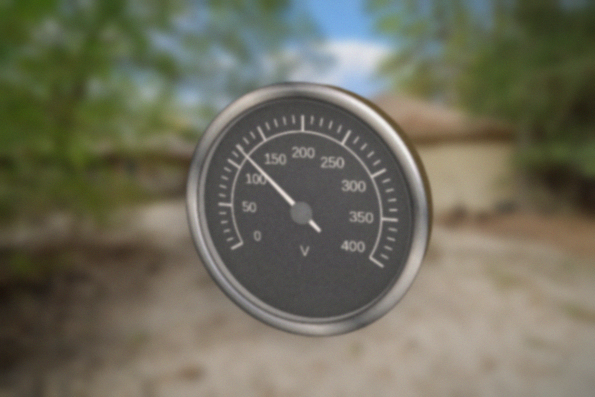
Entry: 120 V
